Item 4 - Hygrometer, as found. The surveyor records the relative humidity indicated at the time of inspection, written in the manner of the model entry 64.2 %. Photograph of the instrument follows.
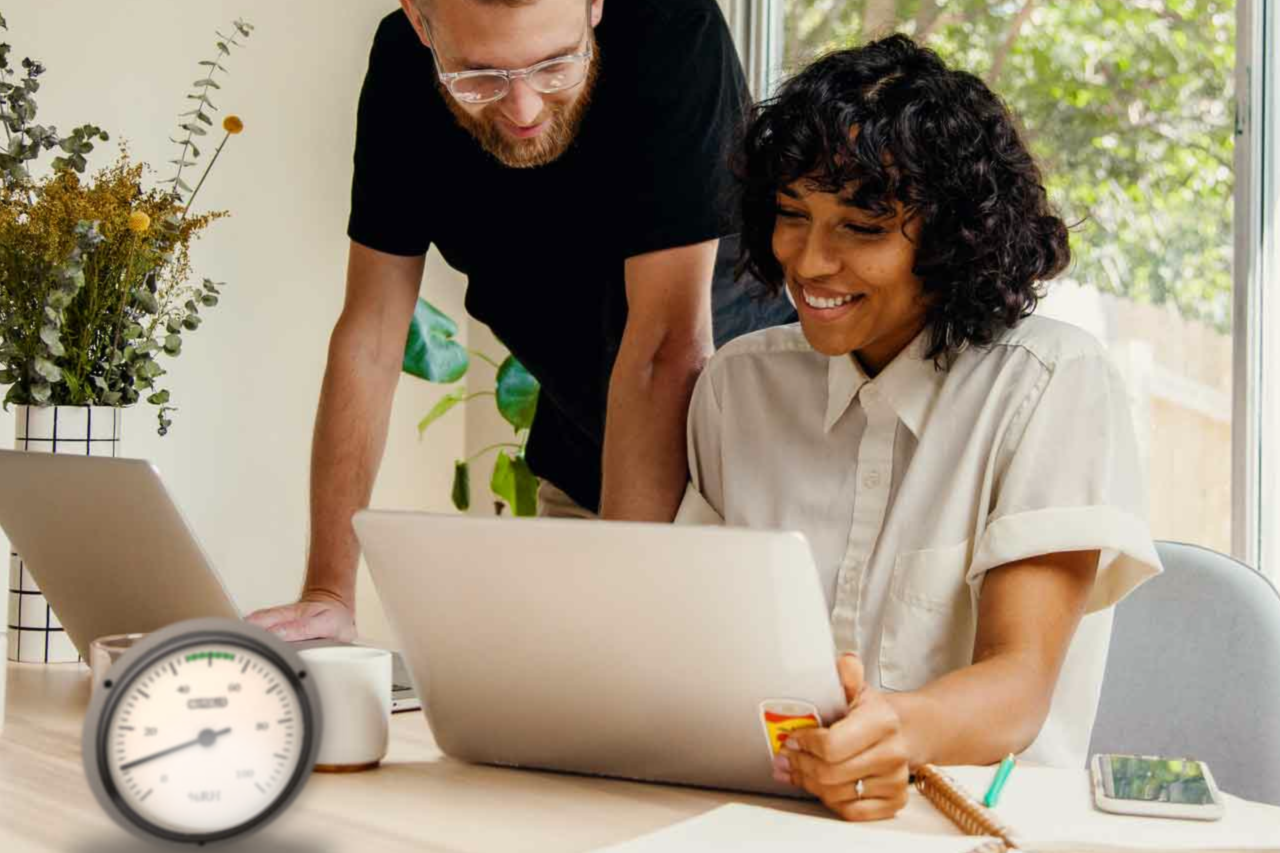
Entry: 10 %
